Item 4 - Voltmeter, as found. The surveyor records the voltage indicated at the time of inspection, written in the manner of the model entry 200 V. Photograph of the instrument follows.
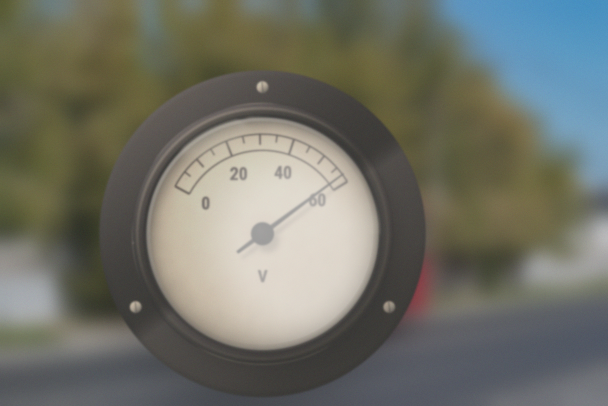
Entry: 57.5 V
